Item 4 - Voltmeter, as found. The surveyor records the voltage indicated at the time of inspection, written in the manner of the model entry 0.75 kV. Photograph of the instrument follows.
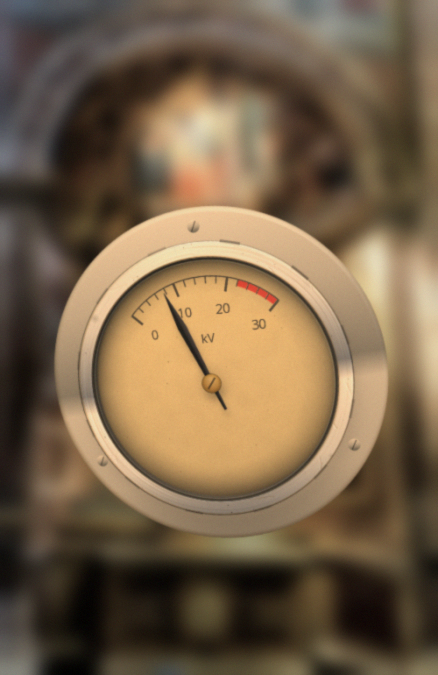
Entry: 8 kV
